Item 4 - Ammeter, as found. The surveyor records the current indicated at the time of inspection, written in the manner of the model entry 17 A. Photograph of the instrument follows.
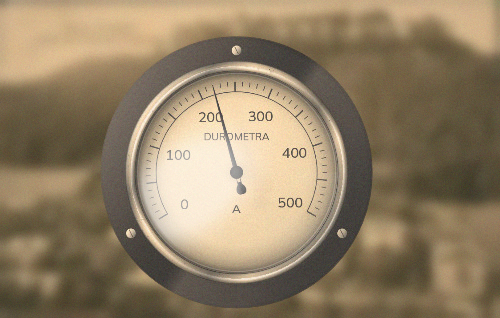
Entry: 220 A
